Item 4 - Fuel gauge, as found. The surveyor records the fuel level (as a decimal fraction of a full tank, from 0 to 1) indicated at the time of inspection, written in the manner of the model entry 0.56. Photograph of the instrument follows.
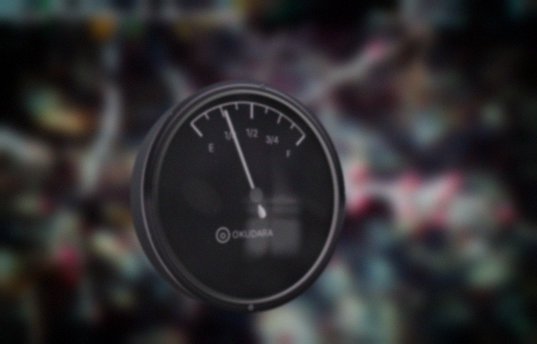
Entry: 0.25
